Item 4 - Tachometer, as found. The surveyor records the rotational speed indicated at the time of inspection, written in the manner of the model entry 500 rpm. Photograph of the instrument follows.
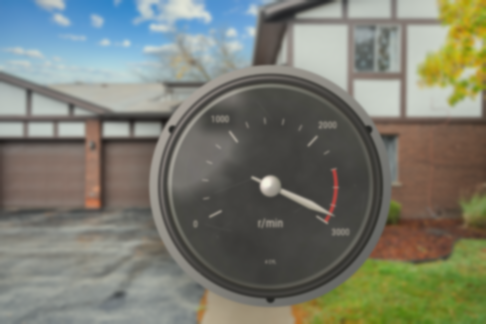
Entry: 2900 rpm
